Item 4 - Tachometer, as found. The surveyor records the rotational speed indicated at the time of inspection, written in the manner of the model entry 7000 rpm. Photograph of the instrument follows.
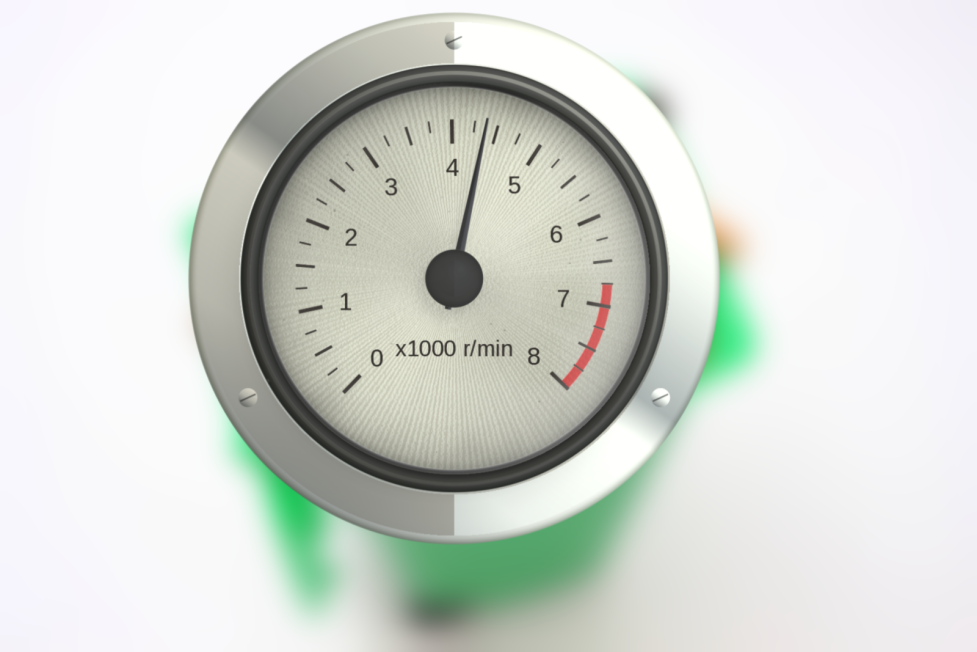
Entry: 4375 rpm
